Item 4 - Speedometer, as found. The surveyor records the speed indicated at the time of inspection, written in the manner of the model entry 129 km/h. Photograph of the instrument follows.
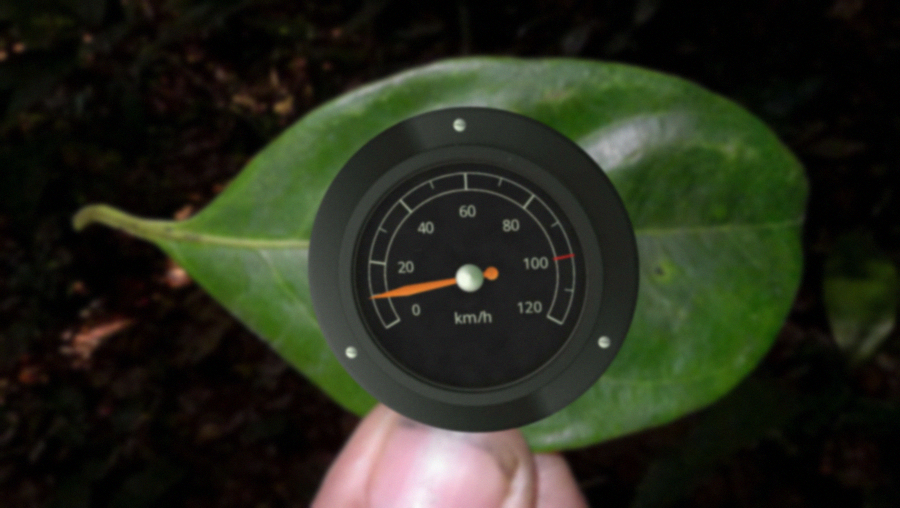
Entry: 10 km/h
